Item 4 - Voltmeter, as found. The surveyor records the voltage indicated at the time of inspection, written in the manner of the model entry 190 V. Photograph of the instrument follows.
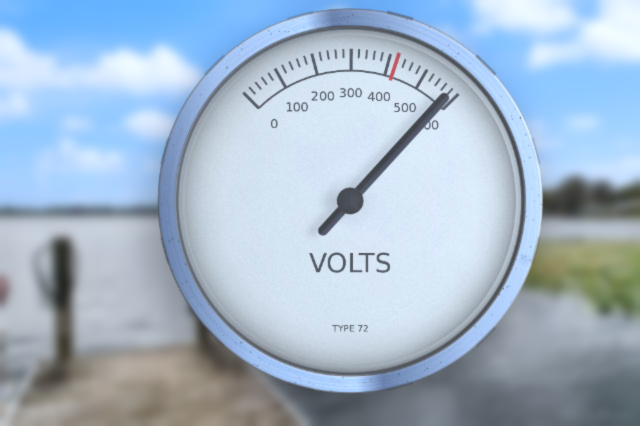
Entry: 580 V
